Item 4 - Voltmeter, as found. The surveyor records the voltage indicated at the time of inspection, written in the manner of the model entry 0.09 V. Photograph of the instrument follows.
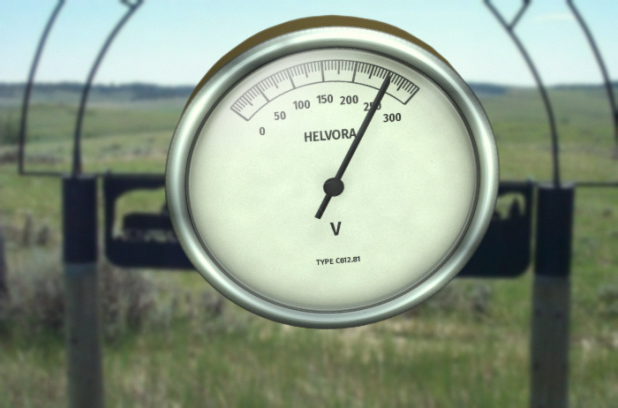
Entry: 250 V
